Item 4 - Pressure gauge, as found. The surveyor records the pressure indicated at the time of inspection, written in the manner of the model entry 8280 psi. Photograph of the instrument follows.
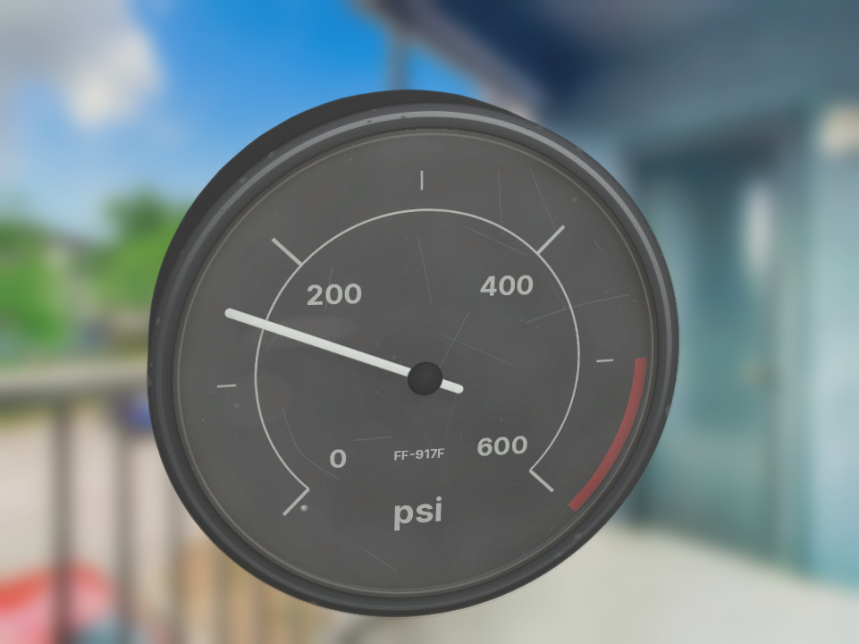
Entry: 150 psi
